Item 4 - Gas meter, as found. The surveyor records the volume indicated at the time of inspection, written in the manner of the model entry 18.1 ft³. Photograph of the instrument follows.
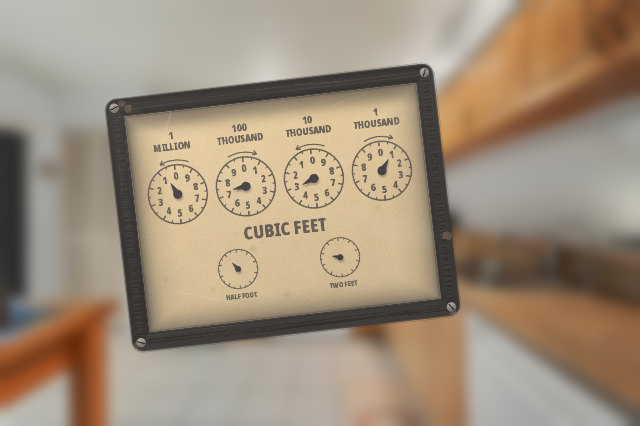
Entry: 73100 ft³
